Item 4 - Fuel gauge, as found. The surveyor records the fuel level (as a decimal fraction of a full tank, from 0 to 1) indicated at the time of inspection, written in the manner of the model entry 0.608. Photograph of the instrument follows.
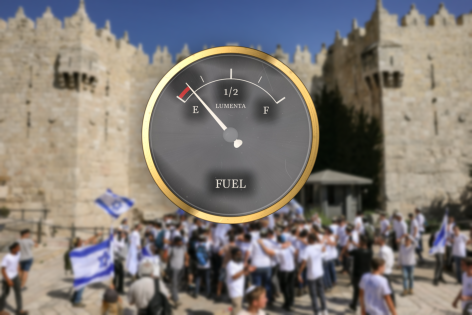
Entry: 0.125
